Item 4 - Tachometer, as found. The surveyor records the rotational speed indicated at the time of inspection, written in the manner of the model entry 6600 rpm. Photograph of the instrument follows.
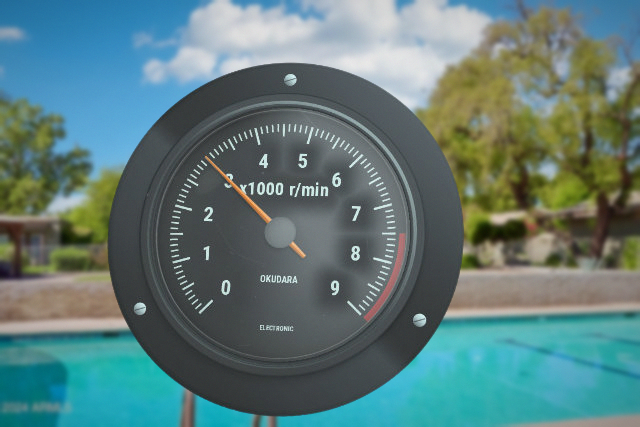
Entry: 3000 rpm
